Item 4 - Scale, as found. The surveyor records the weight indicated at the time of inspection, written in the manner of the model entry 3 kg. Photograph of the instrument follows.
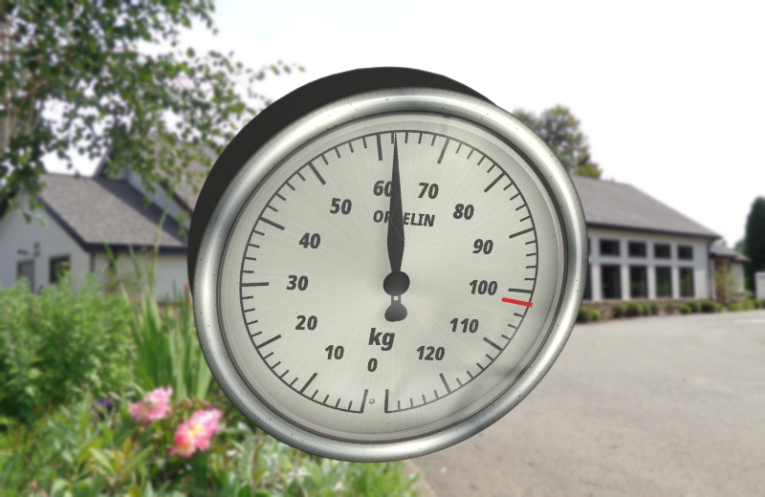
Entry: 62 kg
